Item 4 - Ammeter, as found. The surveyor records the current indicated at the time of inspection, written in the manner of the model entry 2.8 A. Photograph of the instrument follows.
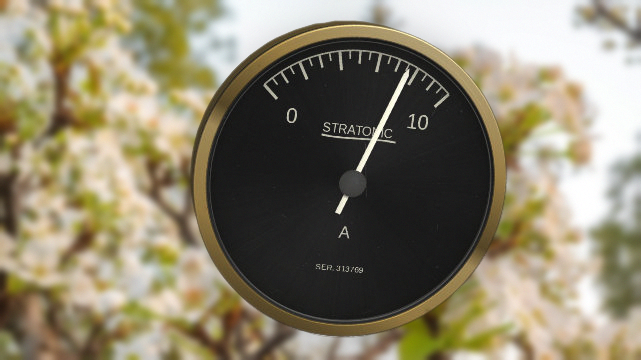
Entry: 7.5 A
